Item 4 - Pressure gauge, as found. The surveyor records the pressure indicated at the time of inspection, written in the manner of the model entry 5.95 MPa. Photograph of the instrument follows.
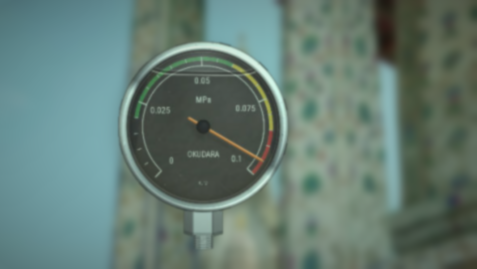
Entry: 0.095 MPa
